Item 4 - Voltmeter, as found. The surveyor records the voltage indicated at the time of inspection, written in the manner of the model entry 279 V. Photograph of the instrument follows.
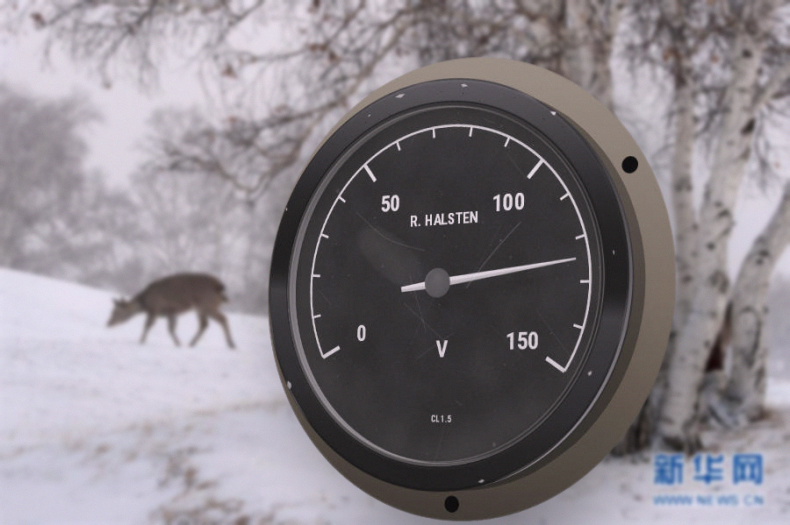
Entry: 125 V
